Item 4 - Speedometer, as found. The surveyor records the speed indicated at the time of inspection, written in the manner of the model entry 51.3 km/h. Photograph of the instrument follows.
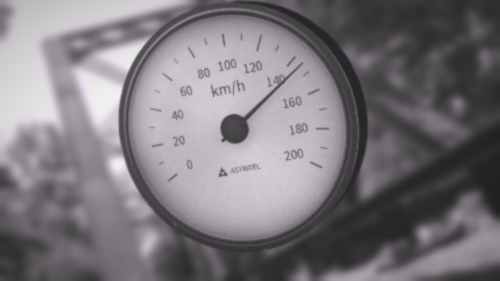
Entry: 145 km/h
